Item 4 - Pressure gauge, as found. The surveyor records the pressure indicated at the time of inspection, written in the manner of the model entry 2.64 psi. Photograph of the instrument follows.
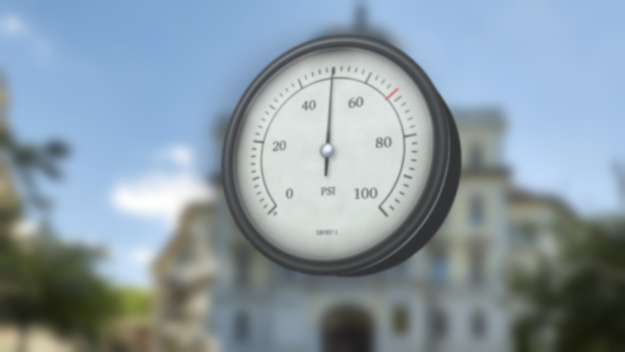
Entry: 50 psi
